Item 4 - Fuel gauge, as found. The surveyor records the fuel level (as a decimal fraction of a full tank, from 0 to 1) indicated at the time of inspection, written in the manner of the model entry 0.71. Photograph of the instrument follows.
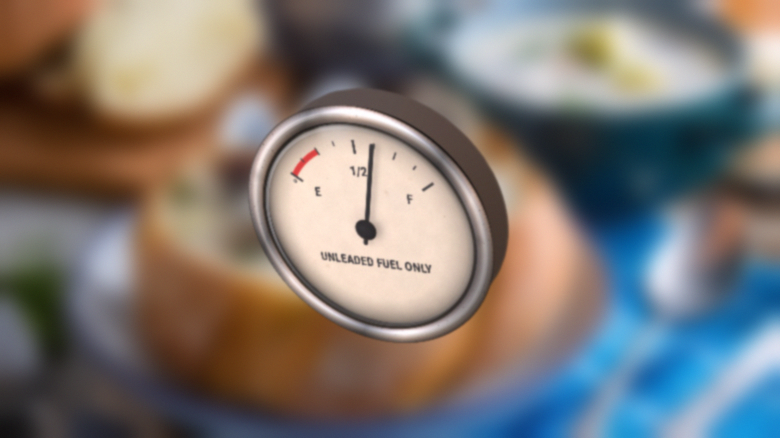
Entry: 0.625
